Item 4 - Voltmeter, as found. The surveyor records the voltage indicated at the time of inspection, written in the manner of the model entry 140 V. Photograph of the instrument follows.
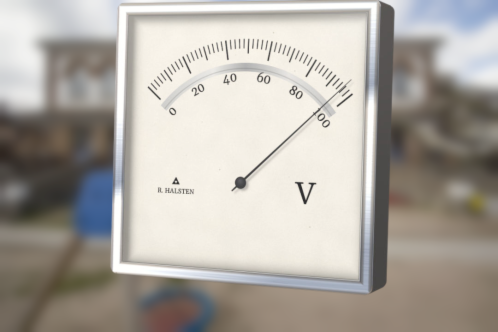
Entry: 96 V
